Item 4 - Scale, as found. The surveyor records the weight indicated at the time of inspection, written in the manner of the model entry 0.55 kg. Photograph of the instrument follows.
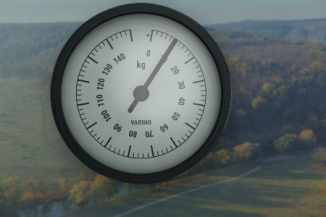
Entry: 10 kg
